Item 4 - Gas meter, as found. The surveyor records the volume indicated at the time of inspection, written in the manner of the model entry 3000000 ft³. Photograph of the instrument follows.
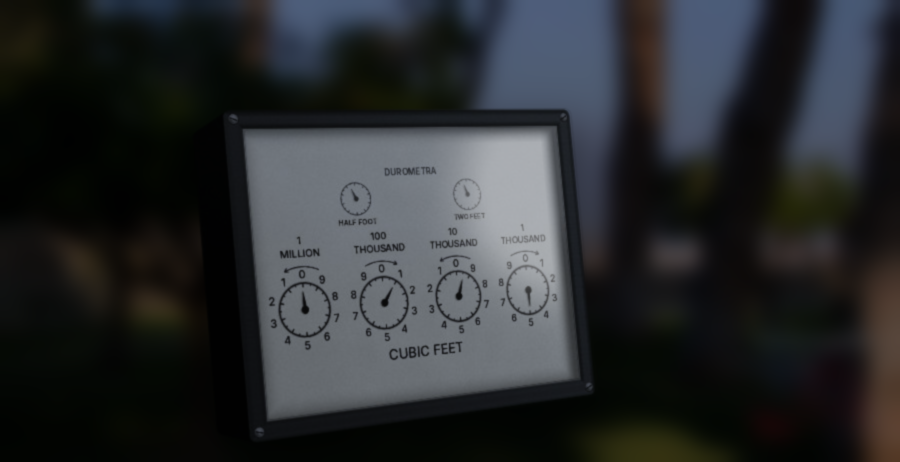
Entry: 9500 ft³
